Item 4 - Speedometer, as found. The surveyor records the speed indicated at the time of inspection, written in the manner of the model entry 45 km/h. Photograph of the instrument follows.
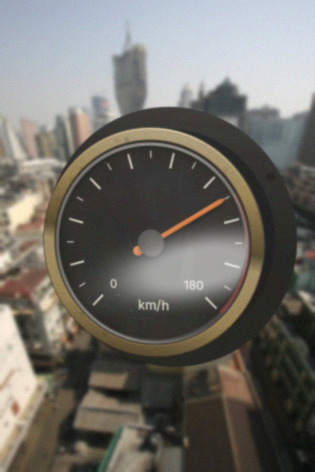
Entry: 130 km/h
